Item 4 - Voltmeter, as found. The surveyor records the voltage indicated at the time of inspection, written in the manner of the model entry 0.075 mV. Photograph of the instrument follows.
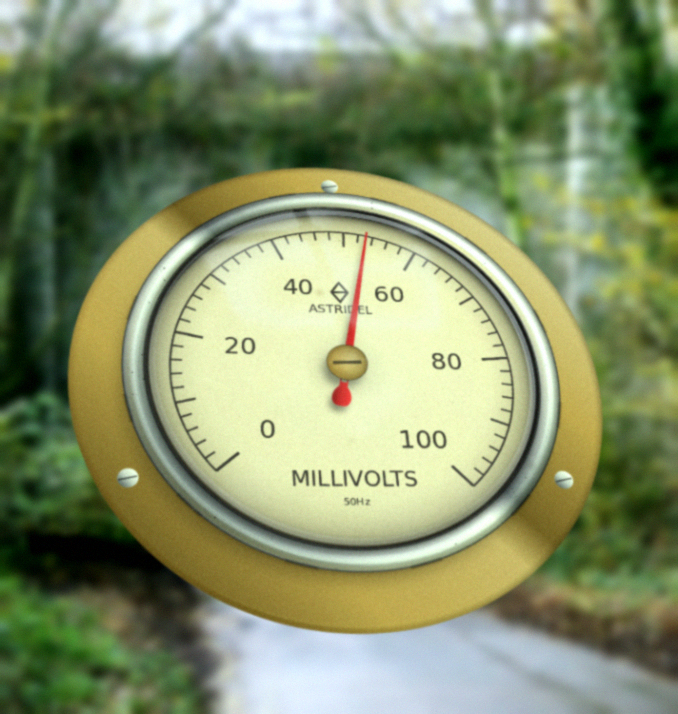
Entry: 53 mV
